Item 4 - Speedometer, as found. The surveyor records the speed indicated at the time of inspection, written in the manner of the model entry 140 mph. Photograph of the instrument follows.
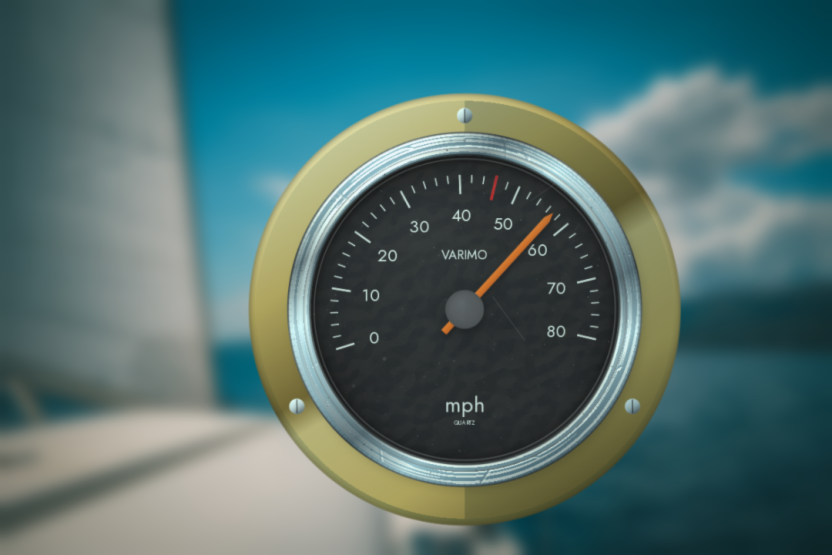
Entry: 57 mph
